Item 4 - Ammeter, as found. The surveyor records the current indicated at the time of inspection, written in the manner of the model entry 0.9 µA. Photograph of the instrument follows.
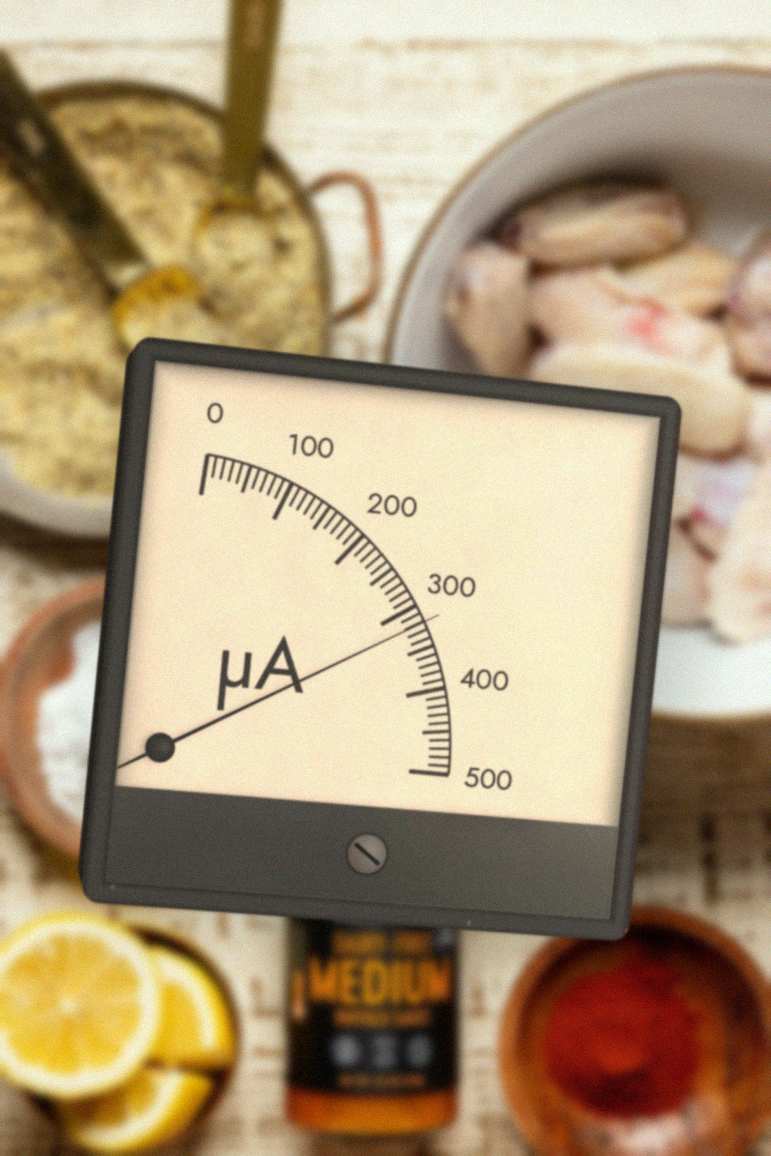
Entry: 320 µA
